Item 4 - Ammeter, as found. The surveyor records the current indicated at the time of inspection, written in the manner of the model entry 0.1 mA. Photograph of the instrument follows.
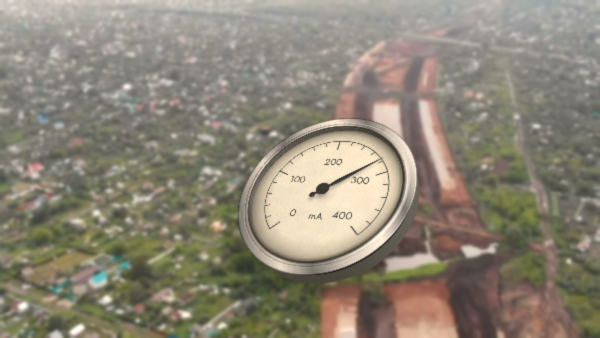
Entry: 280 mA
